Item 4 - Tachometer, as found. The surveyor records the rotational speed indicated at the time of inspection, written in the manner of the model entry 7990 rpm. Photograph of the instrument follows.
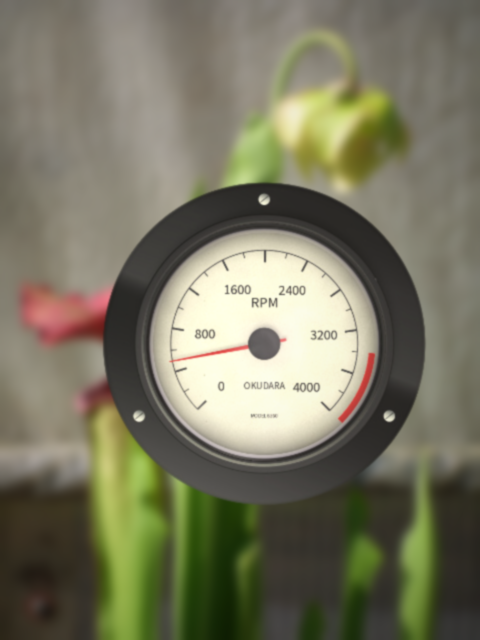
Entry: 500 rpm
